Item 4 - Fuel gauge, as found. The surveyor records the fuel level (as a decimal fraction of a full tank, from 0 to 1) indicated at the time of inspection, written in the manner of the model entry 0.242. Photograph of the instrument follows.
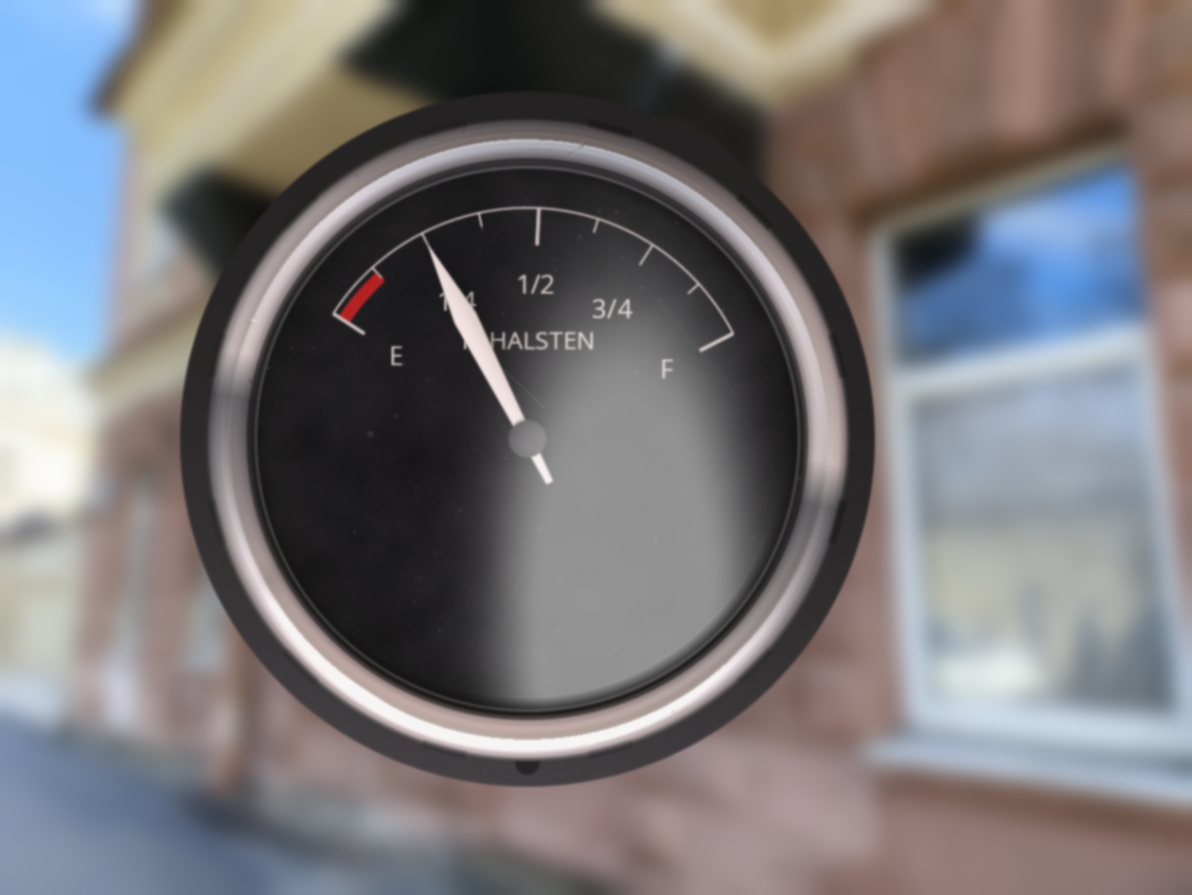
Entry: 0.25
